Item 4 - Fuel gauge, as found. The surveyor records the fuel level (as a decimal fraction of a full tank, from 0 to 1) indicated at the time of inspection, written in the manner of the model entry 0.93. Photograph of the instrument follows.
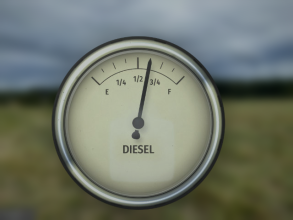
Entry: 0.625
